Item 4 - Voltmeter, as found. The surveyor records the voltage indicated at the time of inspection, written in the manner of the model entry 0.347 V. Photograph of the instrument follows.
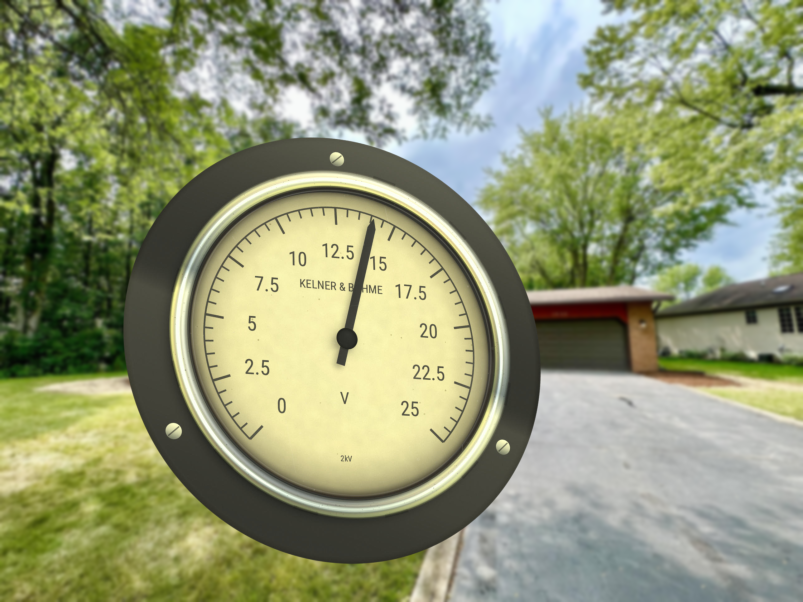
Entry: 14 V
